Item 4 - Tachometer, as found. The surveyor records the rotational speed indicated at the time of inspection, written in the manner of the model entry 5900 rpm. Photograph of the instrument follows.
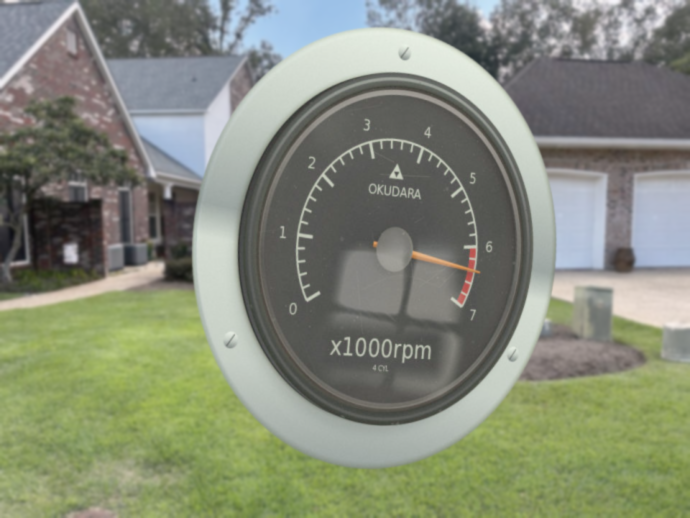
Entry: 6400 rpm
